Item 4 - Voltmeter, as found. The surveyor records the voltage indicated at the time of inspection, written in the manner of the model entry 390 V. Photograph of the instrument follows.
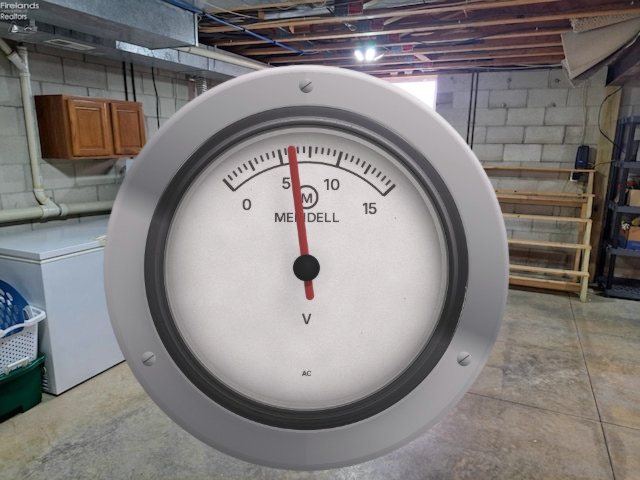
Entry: 6 V
